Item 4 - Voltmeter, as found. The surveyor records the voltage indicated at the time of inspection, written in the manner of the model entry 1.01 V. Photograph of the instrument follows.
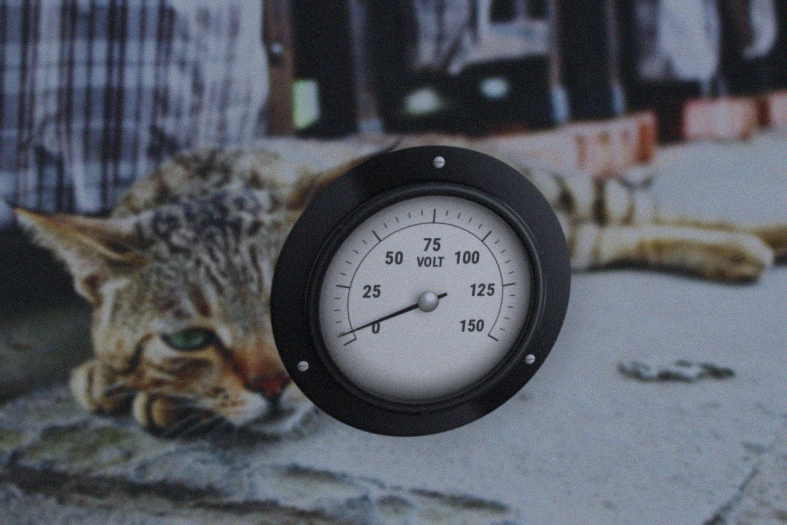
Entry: 5 V
